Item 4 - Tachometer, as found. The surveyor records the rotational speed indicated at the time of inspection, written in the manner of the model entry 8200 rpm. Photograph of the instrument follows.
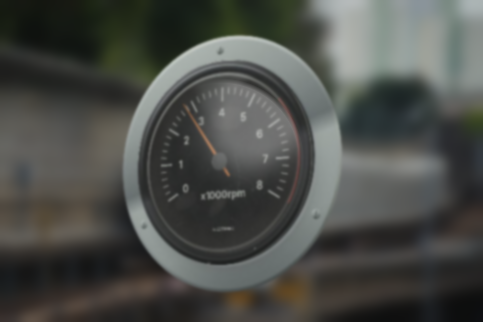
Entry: 2800 rpm
